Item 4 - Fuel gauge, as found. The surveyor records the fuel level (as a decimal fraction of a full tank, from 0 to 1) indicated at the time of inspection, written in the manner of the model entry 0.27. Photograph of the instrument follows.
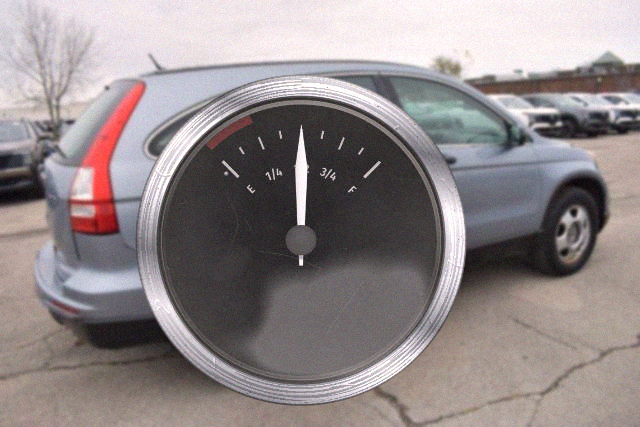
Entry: 0.5
